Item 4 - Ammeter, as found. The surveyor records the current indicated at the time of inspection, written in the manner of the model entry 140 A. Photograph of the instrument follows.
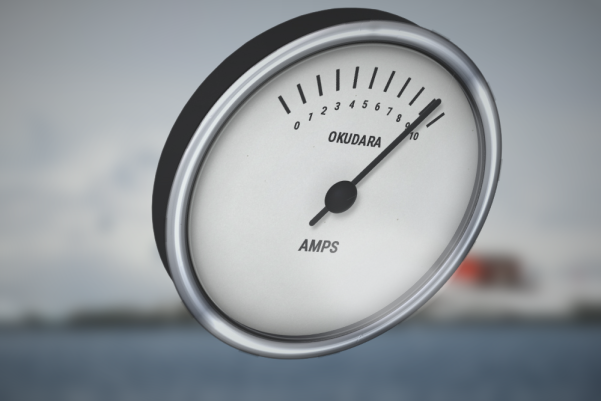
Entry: 9 A
